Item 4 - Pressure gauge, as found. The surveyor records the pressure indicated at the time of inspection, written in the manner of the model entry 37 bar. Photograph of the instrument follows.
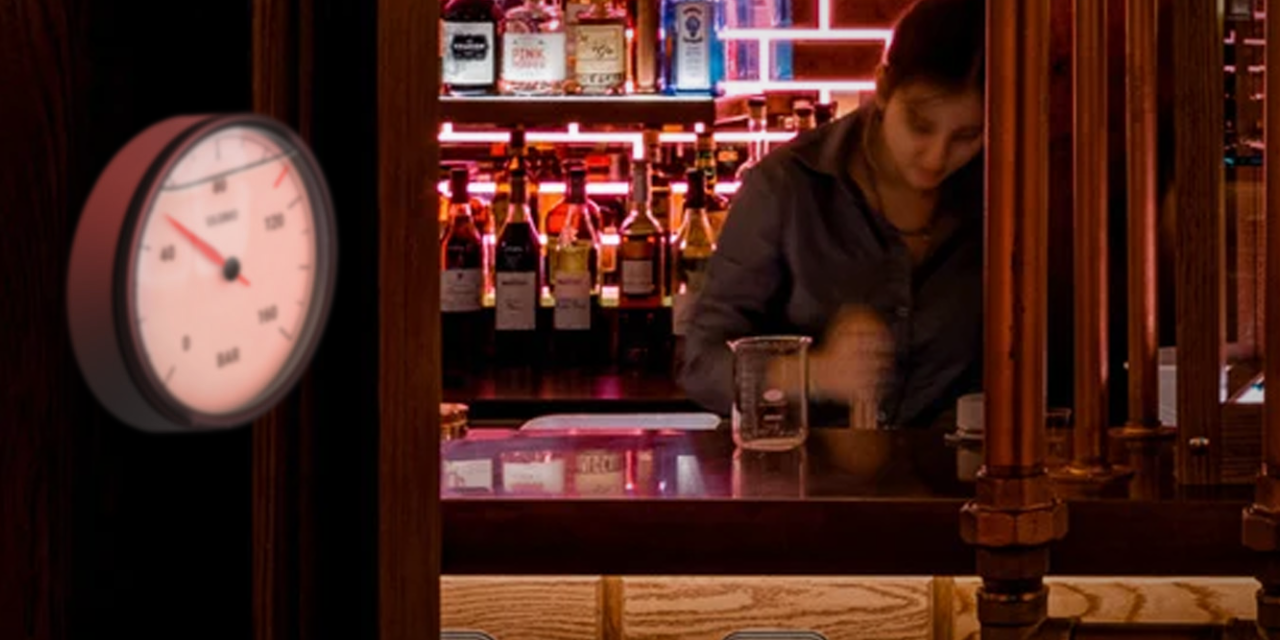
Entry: 50 bar
